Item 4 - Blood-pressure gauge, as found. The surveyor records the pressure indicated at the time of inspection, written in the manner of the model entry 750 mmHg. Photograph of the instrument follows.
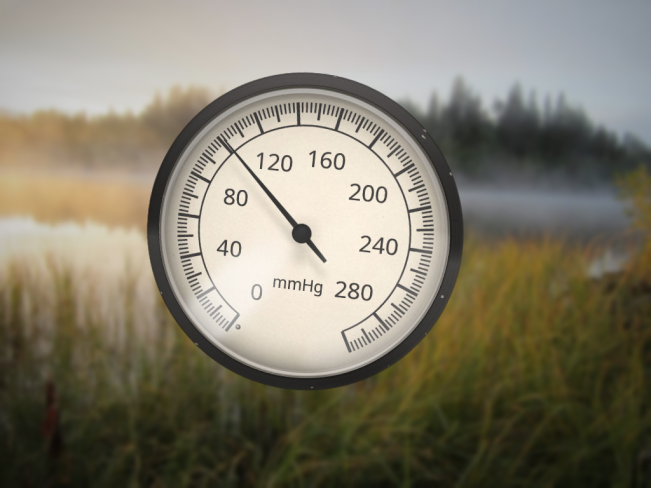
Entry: 102 mmHg
